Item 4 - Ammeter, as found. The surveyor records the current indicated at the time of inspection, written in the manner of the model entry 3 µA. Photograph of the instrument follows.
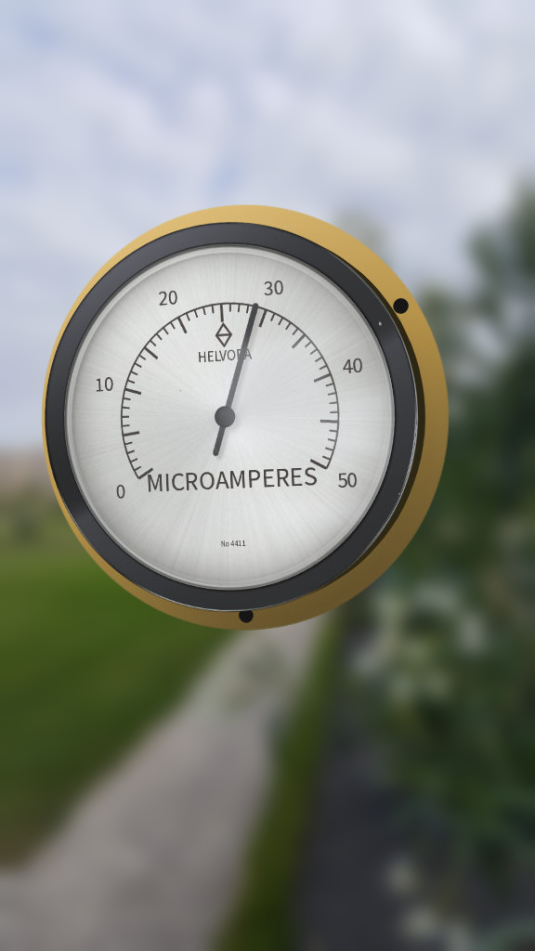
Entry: 29 µA
